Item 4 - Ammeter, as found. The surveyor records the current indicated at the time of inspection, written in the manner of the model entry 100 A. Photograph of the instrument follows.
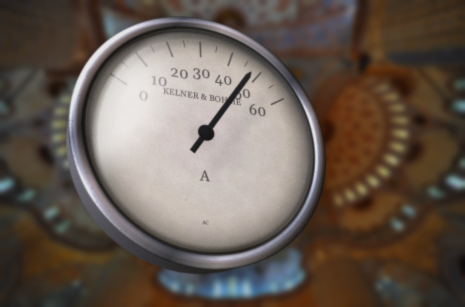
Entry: 47.5 A
